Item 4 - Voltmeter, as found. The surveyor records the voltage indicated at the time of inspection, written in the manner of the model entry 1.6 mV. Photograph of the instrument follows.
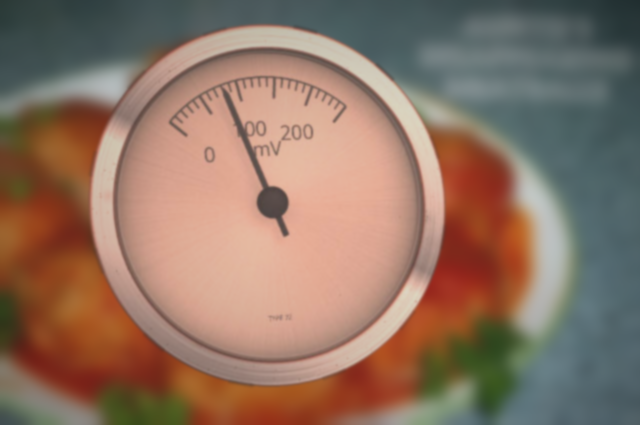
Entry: 80 mV
